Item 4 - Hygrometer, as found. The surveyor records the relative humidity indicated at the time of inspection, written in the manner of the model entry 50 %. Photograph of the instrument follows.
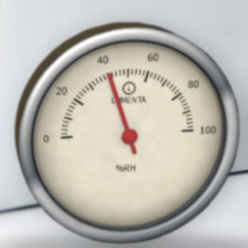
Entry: 40 %
